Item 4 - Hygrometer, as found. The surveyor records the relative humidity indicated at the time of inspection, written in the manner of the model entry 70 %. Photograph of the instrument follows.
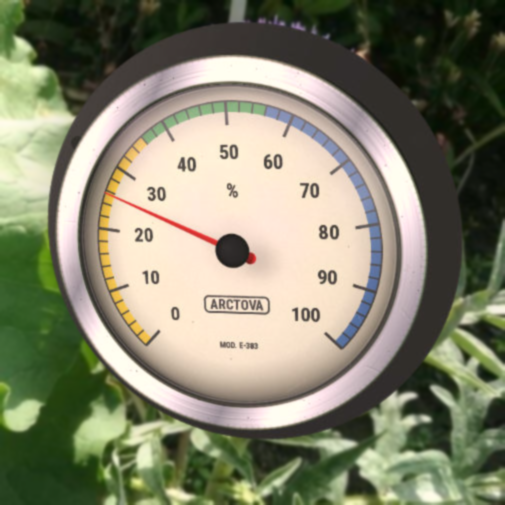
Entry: 26 %
